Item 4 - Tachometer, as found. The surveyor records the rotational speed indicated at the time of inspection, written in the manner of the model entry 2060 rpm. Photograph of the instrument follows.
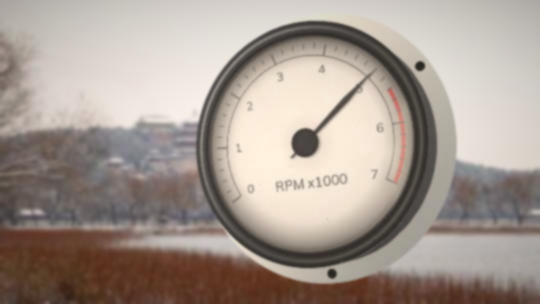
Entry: 5000 rpm
